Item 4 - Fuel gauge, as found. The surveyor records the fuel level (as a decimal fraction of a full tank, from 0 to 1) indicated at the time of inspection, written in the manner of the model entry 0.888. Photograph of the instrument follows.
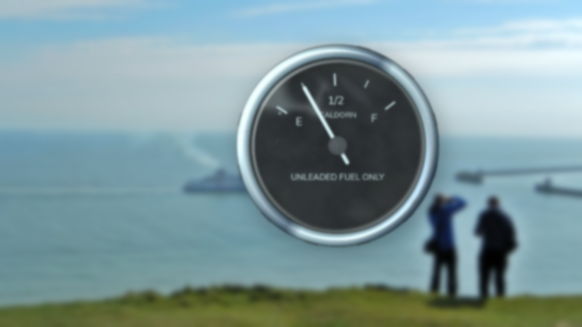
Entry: 0.25
